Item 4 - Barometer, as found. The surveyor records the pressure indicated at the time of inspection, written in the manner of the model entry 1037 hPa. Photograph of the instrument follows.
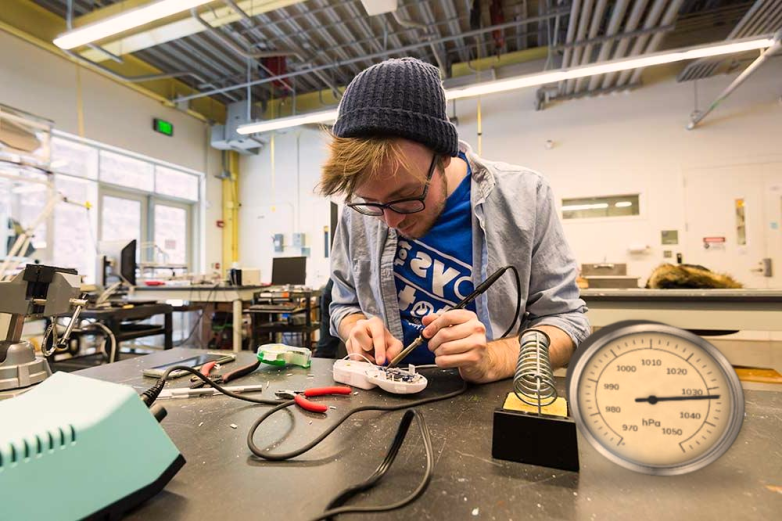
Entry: 1032 hPa
